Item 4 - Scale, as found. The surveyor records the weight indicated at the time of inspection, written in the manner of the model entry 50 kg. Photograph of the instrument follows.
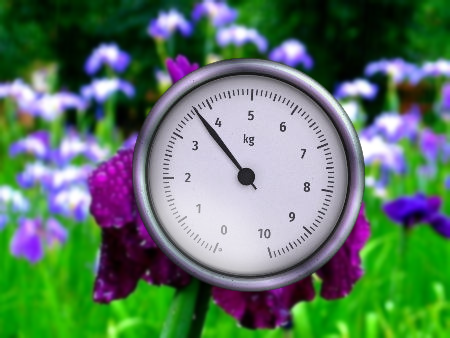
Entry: 3.7 kg
